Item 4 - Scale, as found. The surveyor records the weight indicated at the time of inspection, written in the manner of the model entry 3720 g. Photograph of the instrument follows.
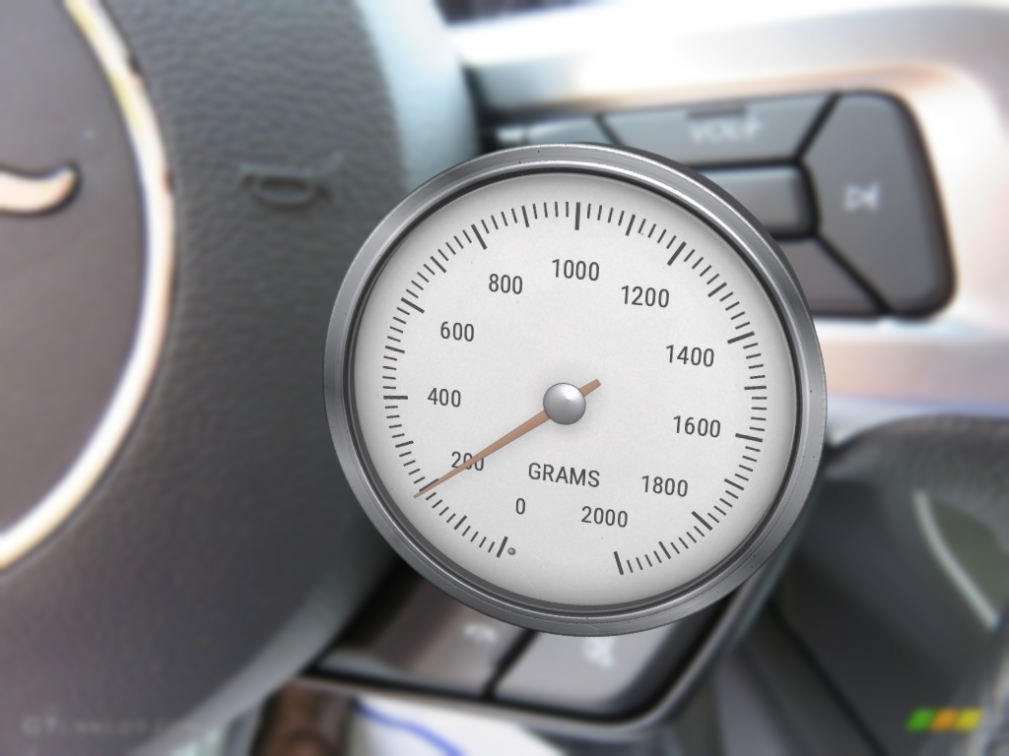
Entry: 200 g
